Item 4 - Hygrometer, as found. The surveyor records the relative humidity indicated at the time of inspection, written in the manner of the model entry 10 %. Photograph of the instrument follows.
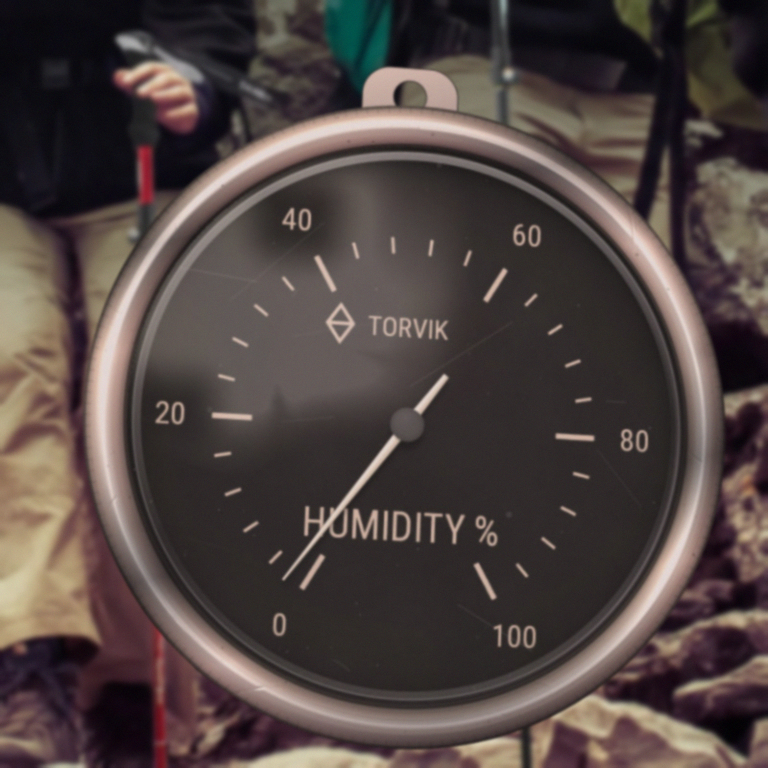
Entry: 2 %
